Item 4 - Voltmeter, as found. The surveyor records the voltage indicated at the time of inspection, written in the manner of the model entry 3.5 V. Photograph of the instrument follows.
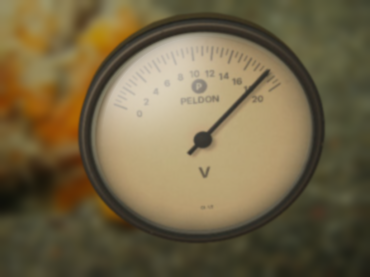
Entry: 18 V
